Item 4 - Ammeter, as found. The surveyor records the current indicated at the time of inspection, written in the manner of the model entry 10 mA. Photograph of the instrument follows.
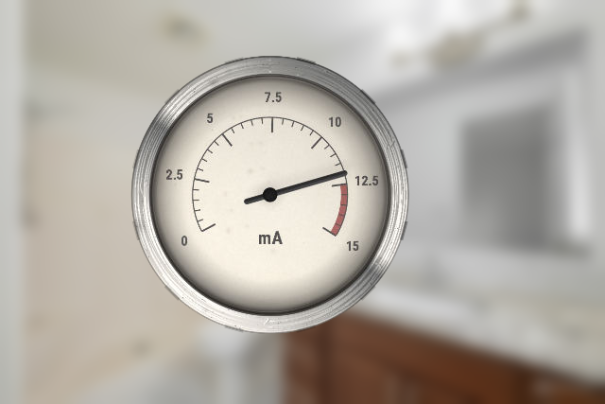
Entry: 12 mA
